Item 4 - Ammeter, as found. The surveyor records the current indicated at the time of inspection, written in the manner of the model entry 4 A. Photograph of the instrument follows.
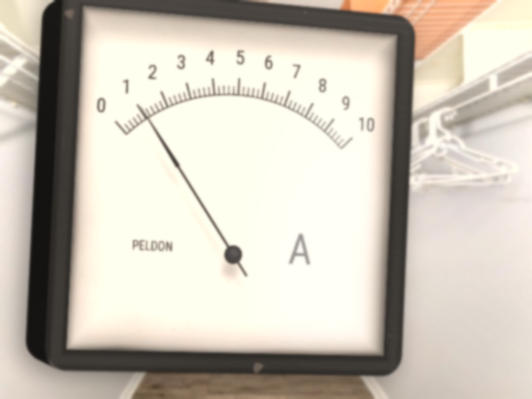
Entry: 1 A
